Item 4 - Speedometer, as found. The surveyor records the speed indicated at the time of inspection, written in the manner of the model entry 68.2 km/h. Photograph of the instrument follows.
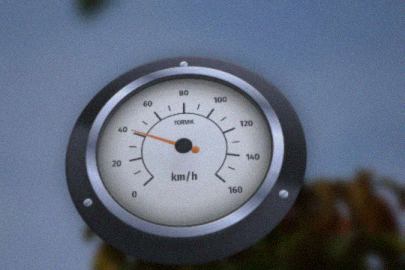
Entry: 40 km/h
